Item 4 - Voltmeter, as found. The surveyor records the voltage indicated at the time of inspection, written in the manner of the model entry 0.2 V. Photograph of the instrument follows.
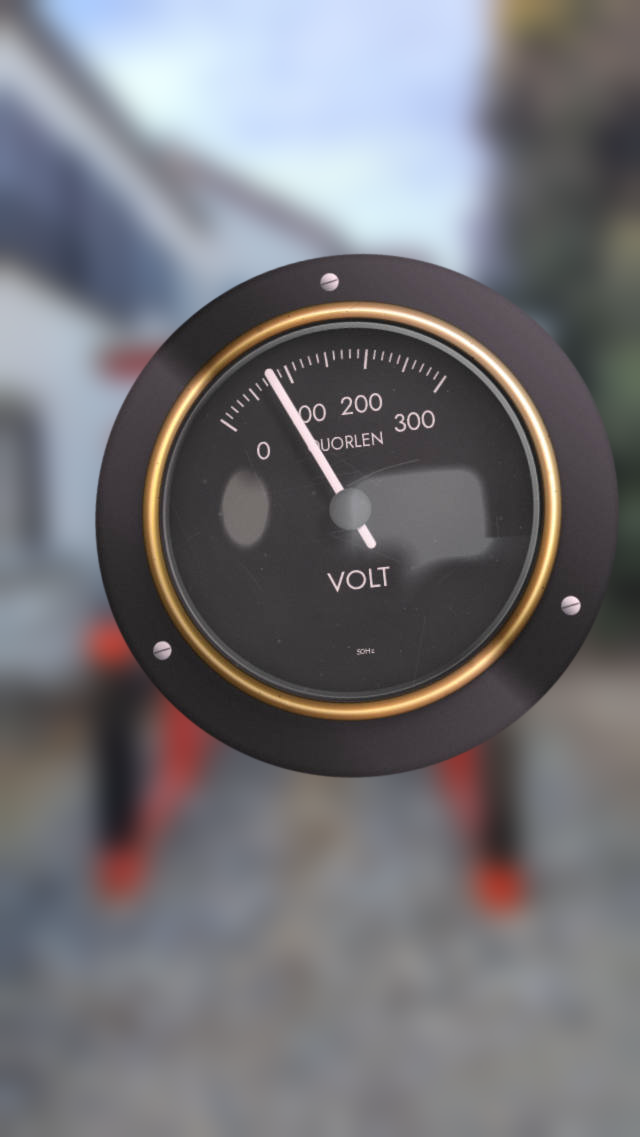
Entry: 80 V
